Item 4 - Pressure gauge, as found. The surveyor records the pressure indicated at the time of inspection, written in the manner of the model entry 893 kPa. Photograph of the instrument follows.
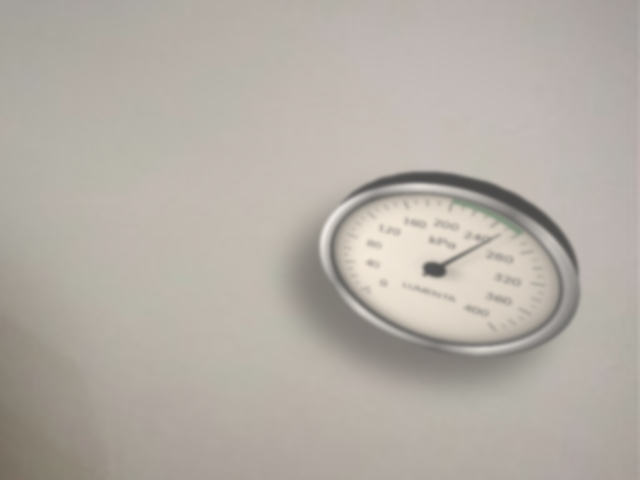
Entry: 250 kPa
